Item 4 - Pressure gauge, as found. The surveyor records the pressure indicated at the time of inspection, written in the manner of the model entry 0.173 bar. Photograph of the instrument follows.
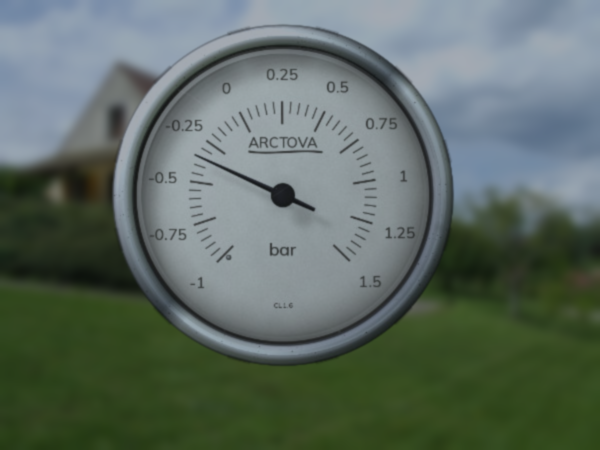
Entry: -0.35 bar
